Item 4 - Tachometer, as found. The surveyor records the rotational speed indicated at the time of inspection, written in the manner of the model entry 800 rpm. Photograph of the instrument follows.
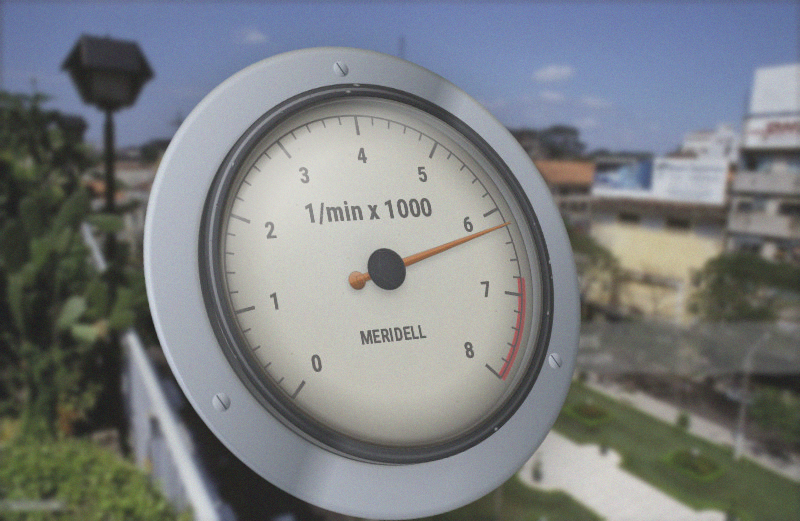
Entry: 6200 rpm
